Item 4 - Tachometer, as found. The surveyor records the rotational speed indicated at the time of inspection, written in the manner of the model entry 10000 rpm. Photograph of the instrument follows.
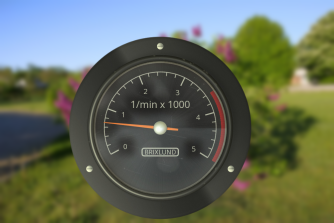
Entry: 700 rpm
